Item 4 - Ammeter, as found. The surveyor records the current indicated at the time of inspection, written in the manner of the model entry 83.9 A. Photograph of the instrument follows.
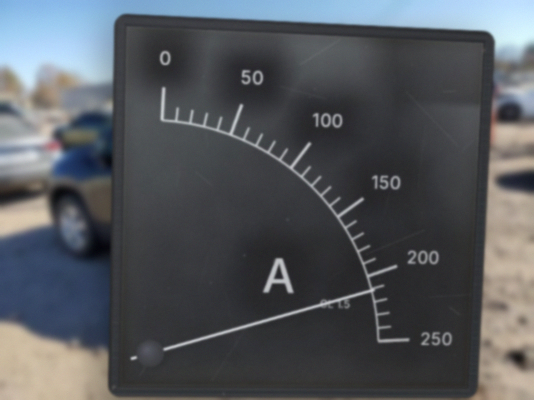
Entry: 210 A
